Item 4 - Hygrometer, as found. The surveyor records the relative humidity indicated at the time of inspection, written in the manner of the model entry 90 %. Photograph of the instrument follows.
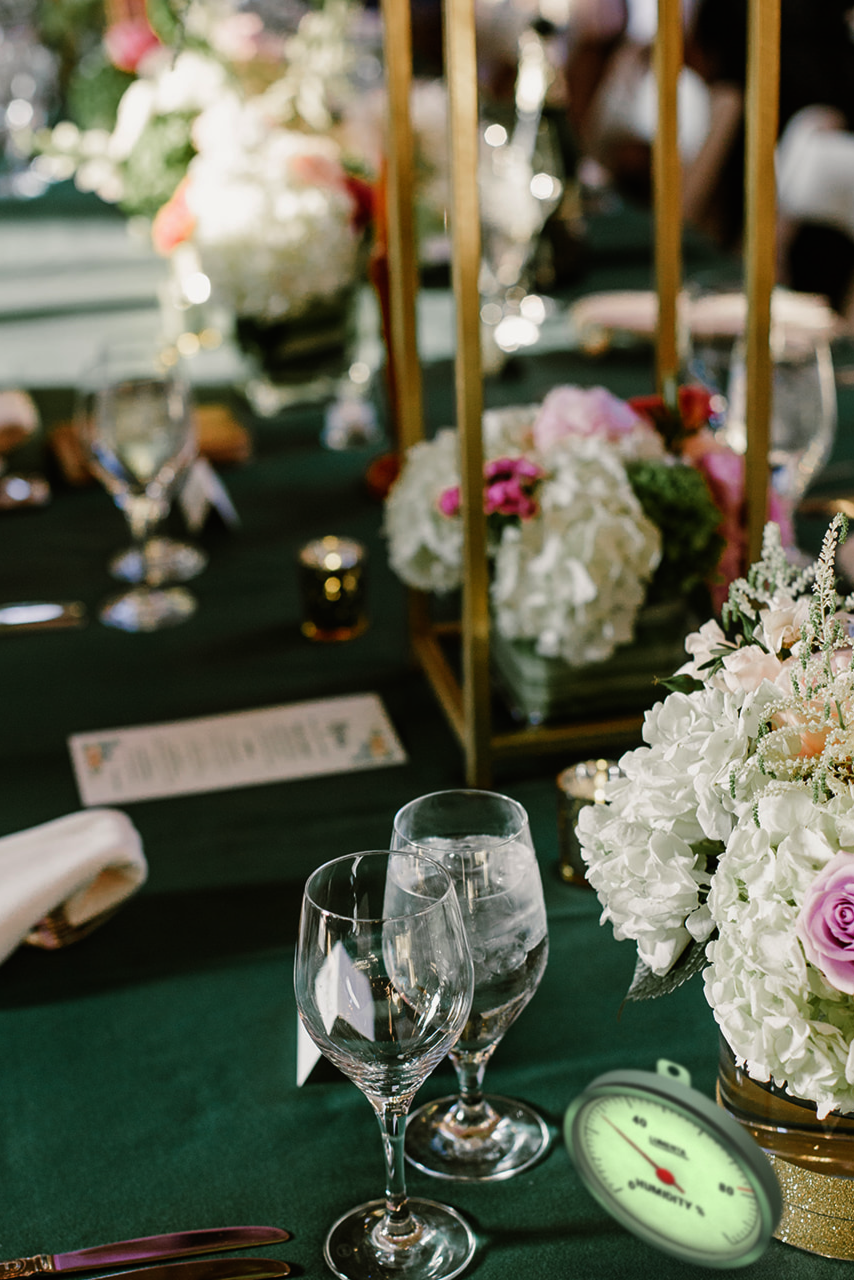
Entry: 30 %
